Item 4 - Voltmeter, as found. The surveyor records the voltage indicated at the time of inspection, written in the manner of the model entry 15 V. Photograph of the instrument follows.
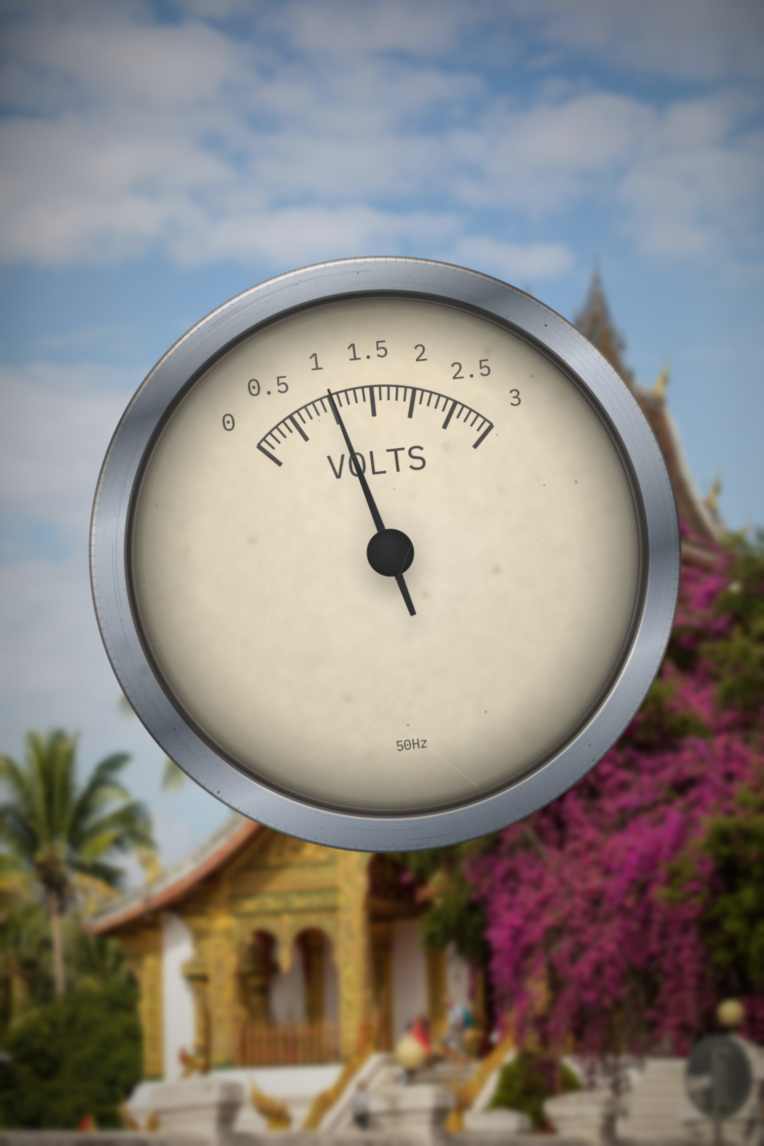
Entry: 1 V
